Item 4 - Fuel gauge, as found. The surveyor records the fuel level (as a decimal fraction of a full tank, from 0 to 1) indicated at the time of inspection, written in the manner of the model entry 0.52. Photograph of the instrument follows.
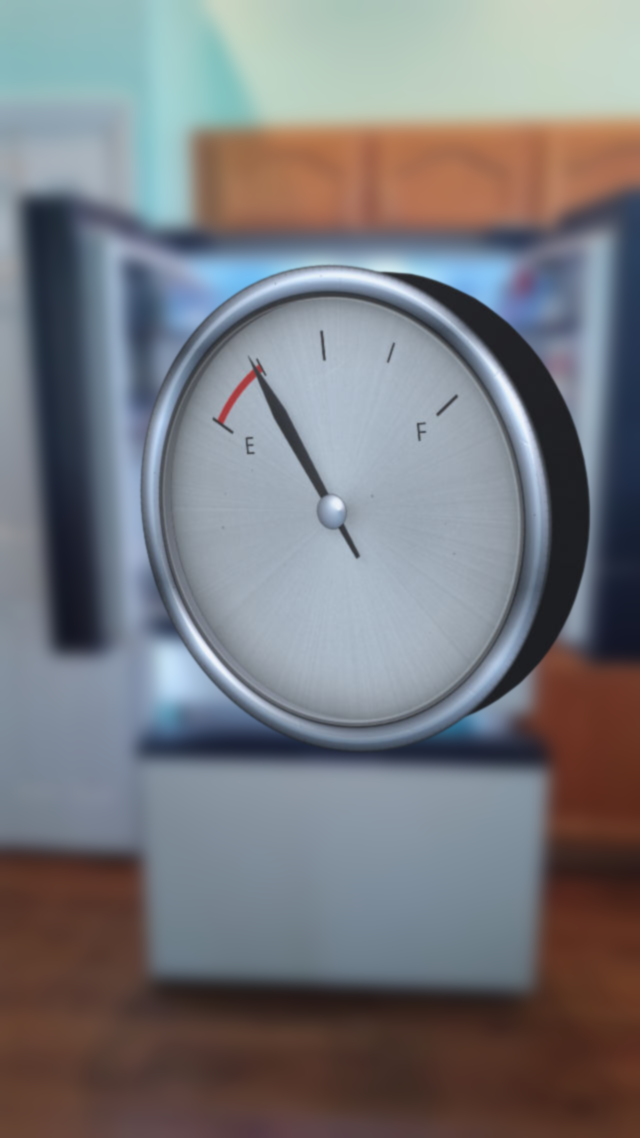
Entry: 0.25
